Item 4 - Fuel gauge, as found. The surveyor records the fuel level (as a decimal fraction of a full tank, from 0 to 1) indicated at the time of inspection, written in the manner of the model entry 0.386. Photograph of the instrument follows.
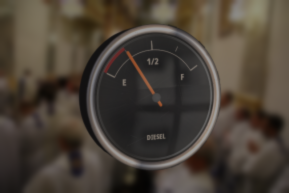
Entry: 0.25
